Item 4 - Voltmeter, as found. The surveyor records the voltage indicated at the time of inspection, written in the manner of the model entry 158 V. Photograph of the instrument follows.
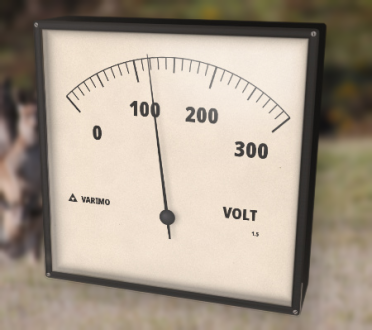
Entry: 120 V
